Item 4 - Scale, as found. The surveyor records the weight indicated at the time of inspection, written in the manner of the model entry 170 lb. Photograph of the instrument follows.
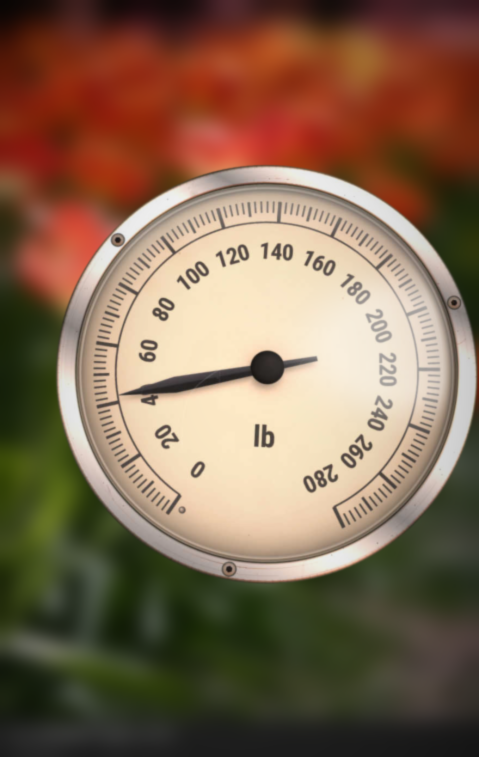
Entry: 42 lb
